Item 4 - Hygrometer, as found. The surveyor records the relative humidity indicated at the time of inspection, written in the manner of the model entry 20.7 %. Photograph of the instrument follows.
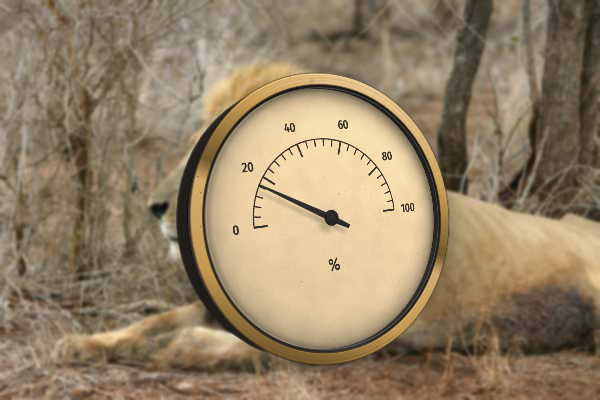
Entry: 16 %
